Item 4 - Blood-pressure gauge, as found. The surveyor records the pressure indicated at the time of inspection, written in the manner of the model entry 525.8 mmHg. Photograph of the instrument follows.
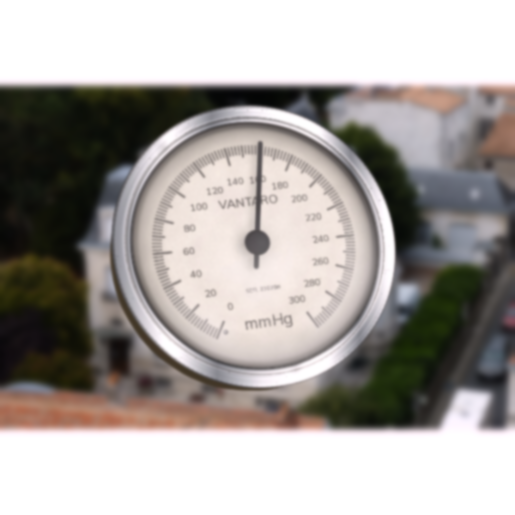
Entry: 160 mmHg
